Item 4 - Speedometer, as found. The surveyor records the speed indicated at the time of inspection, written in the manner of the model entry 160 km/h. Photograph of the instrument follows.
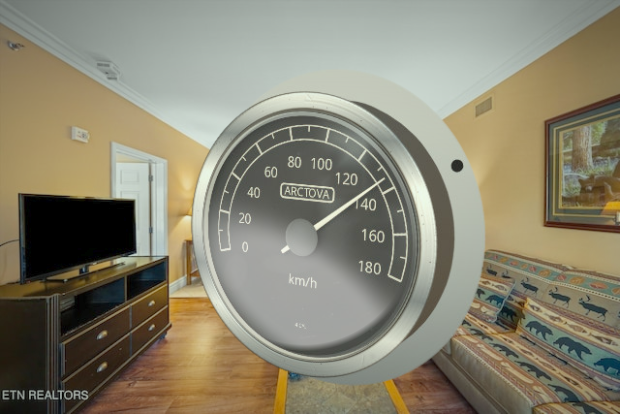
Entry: 135 km/h
